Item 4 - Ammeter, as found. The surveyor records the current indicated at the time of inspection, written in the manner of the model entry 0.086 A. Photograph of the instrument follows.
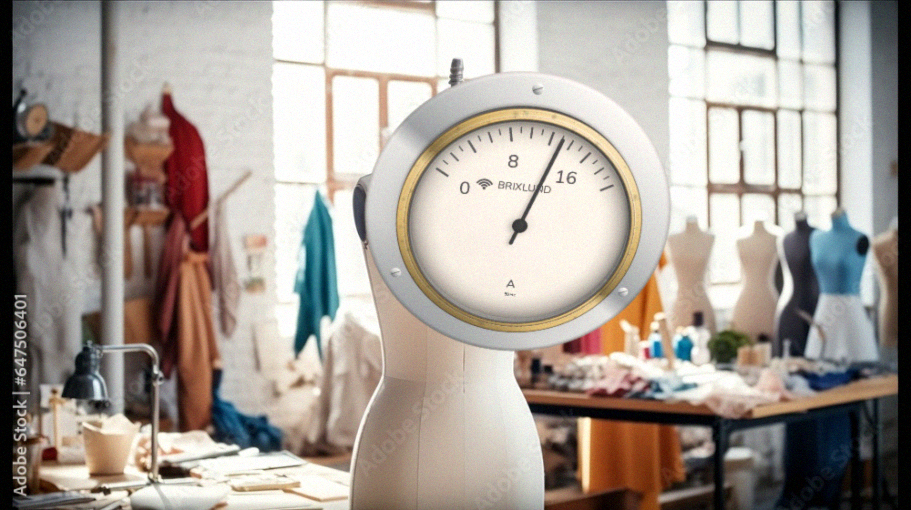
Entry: 13 A
